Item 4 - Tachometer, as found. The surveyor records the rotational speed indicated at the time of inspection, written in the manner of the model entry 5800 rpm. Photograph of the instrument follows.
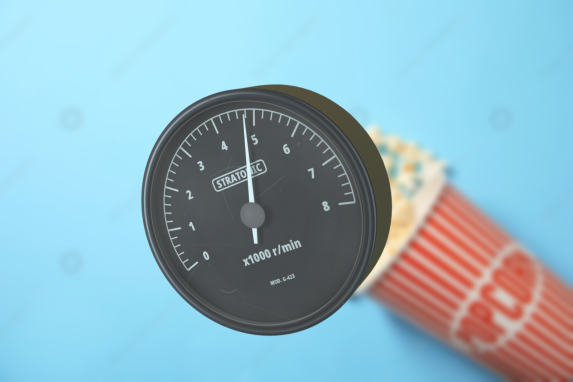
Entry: 4800 rpm
